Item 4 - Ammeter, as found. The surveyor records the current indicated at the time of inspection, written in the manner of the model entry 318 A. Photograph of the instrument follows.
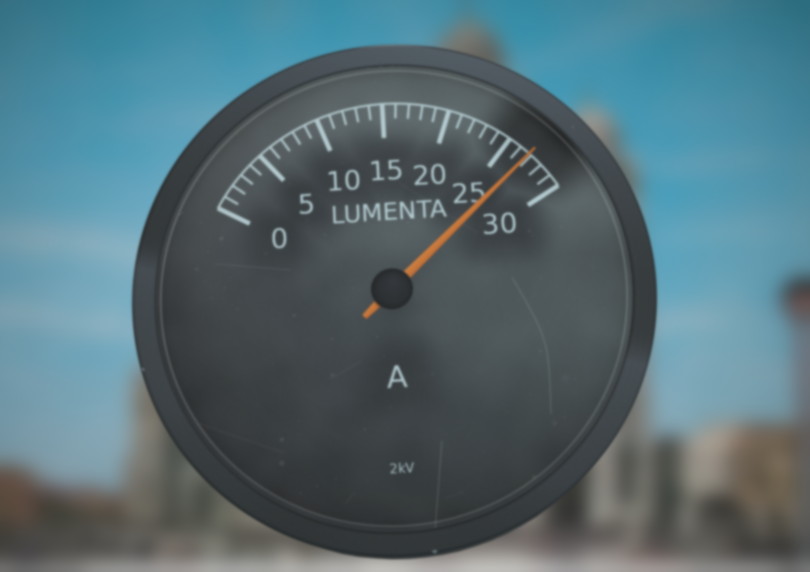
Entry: 27 A
